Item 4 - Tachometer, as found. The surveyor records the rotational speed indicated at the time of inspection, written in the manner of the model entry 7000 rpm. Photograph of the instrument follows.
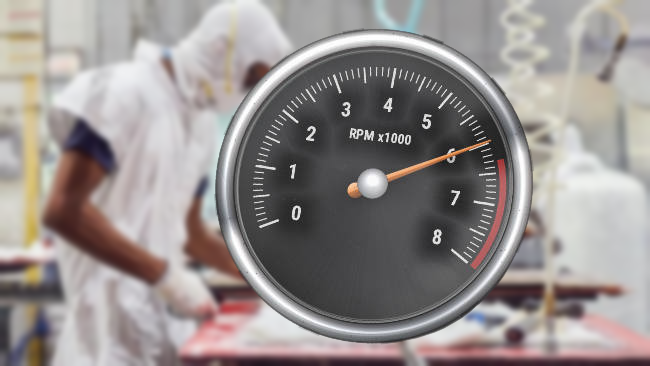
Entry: 6000 rpm
